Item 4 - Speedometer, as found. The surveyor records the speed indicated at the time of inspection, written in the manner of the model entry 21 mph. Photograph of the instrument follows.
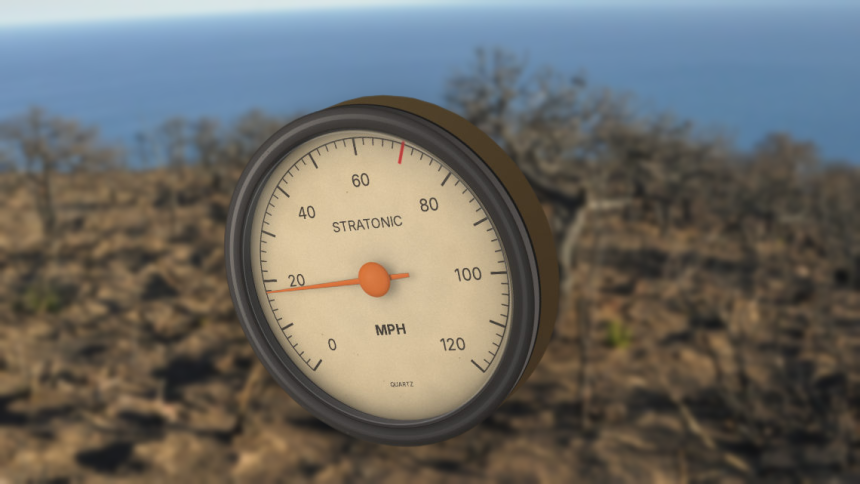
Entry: 18 mph
